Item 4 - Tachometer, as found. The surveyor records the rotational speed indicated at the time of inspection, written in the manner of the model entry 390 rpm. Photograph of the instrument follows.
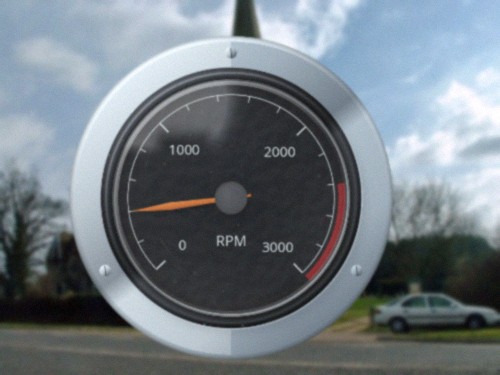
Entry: 400 rpm
